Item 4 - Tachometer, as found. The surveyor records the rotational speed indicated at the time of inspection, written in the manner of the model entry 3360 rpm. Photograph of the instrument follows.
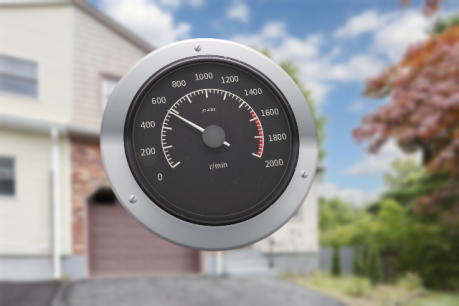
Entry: 560 rpm
